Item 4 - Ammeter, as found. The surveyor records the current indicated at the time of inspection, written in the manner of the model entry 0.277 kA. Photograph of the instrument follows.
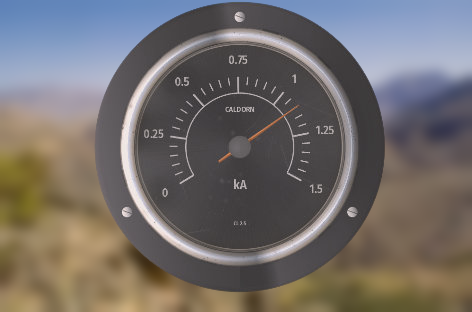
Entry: 1.1 kA
